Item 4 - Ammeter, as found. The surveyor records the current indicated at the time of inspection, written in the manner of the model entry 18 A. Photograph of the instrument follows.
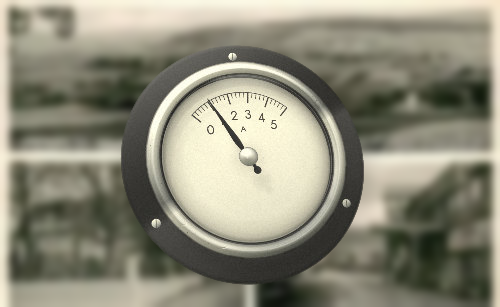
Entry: 1 A
